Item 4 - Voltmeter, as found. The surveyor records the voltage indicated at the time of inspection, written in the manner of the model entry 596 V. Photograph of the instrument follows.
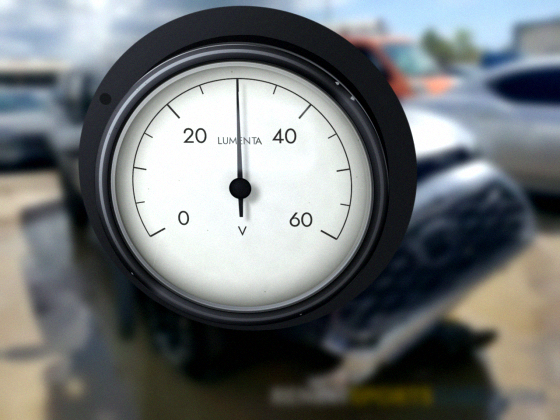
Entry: 30 V
